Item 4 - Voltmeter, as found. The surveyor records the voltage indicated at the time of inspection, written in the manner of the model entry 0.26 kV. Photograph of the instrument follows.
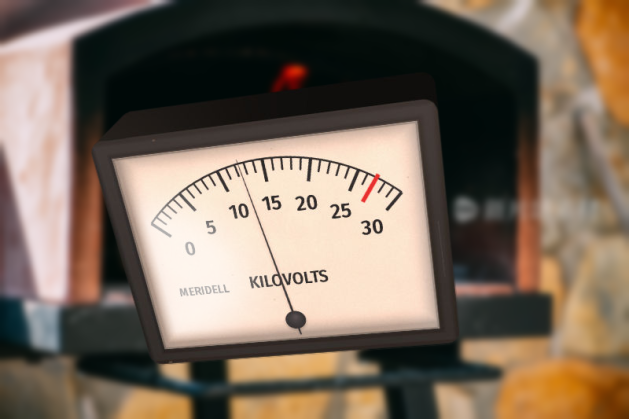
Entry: 12.5 kV
